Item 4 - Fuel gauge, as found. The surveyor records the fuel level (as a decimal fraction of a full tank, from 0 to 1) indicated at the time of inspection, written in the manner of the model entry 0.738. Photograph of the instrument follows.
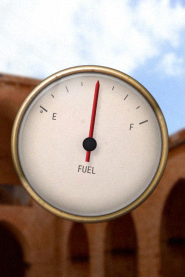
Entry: 0.5
